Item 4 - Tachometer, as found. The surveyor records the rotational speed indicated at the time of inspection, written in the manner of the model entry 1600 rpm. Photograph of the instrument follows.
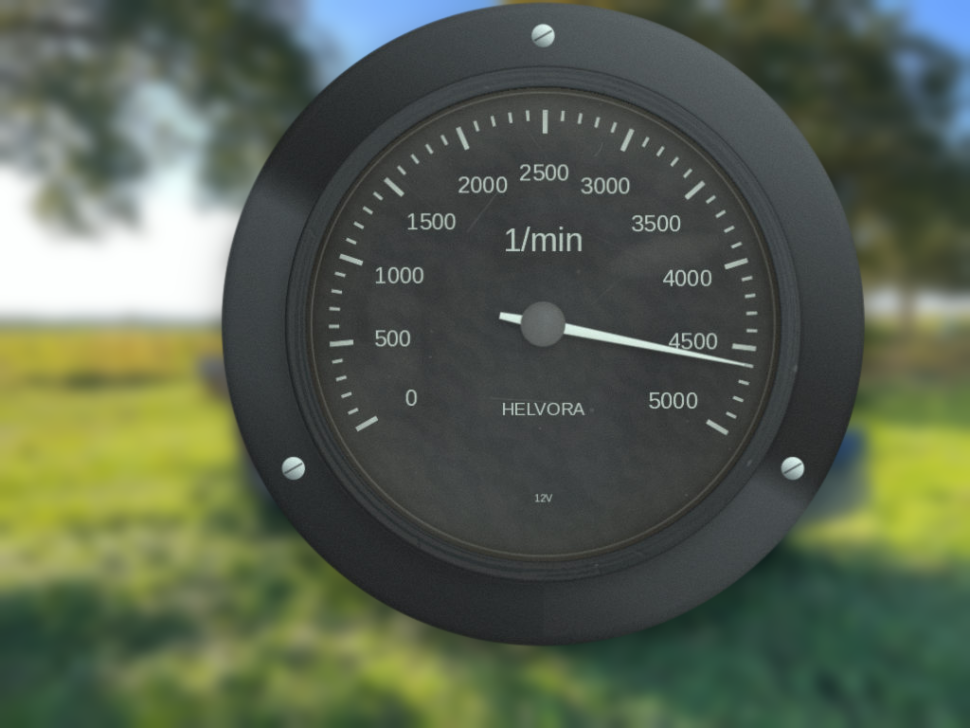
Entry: 4600 rpm
